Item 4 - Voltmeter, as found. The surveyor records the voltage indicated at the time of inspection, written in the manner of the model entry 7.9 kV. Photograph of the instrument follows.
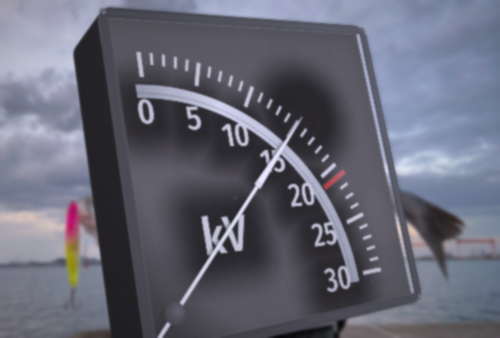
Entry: 15 kV
